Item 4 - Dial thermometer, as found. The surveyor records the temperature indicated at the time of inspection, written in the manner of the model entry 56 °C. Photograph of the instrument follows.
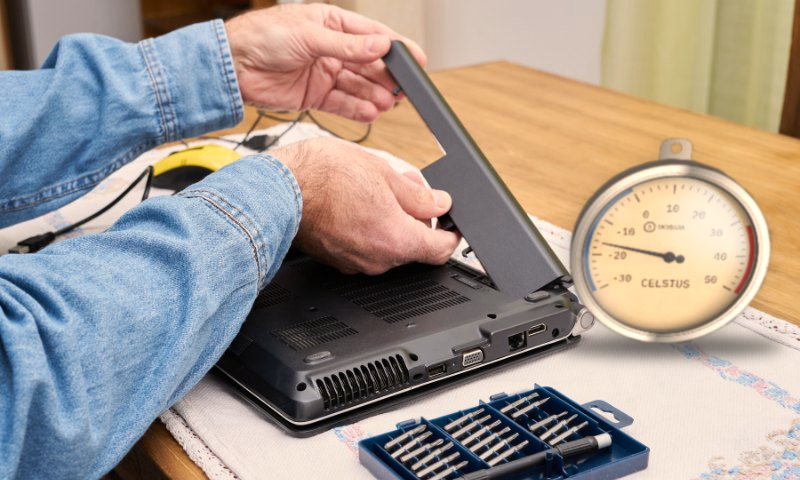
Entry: -16 °C
